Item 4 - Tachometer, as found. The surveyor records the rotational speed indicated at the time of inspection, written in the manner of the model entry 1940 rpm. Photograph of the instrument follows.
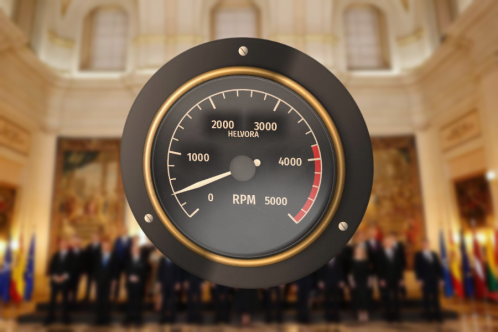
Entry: 400 rpm
